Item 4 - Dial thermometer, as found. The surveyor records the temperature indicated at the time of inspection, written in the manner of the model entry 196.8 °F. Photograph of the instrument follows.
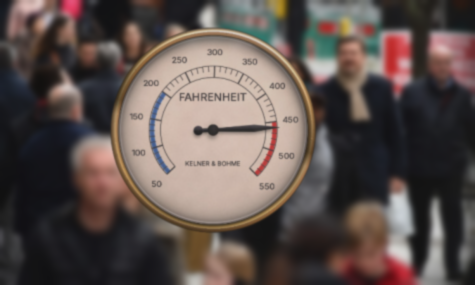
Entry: 460 °F
